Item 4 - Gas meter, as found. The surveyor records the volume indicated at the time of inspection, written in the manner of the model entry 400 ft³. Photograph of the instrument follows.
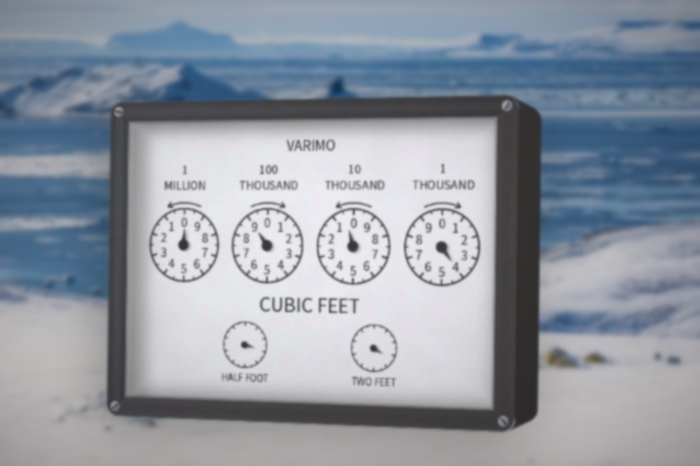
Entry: 990400 ft³
